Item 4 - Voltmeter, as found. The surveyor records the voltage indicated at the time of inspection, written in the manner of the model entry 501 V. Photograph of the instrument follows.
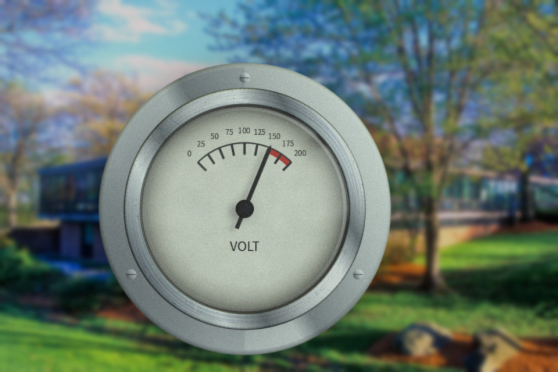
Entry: 150 V
